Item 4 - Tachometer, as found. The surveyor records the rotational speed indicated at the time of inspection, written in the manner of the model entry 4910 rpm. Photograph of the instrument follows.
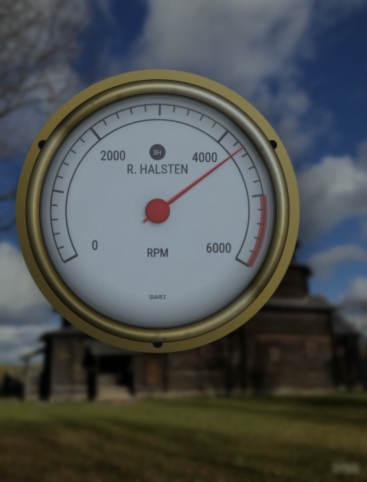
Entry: 4300 rpm
